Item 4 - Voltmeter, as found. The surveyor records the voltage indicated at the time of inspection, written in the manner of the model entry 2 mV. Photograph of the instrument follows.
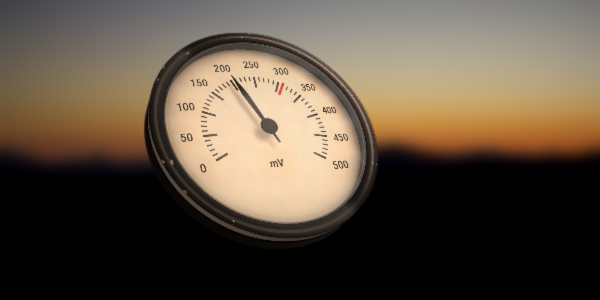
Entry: 200 mV
